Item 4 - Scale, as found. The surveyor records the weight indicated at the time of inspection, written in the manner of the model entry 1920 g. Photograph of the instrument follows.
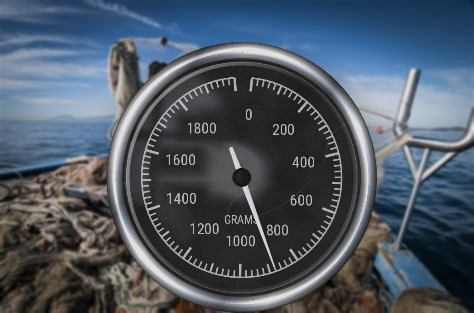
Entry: 880 g
